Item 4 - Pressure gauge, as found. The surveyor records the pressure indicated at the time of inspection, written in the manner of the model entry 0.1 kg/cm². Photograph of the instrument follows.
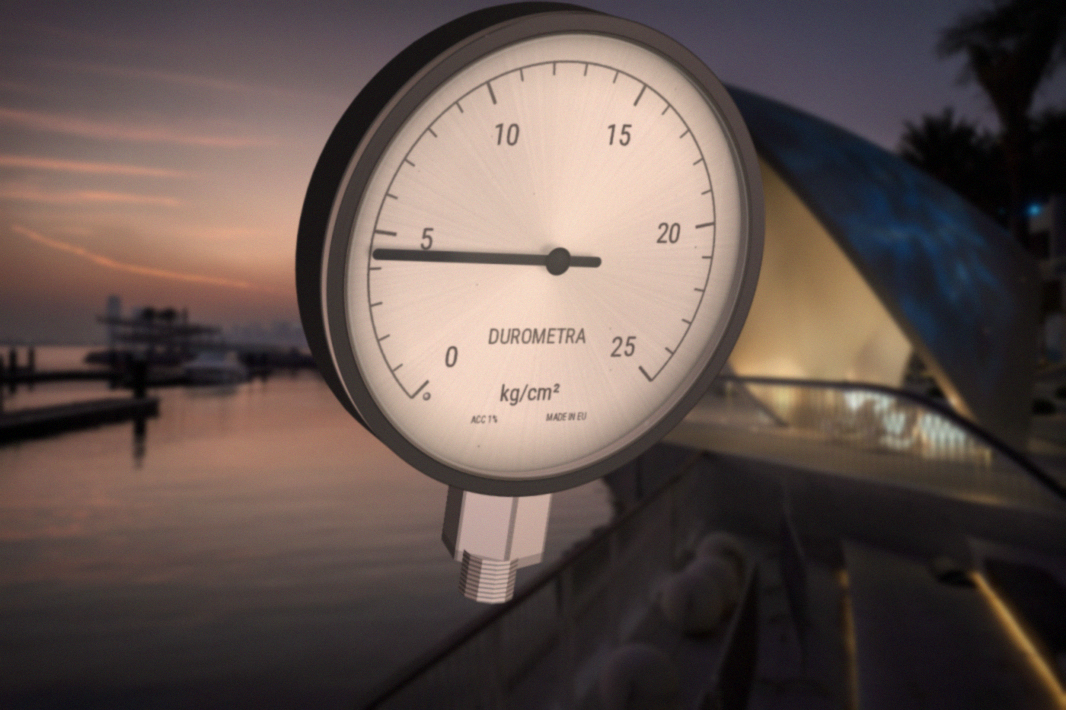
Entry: 4.5 kg/cm²
